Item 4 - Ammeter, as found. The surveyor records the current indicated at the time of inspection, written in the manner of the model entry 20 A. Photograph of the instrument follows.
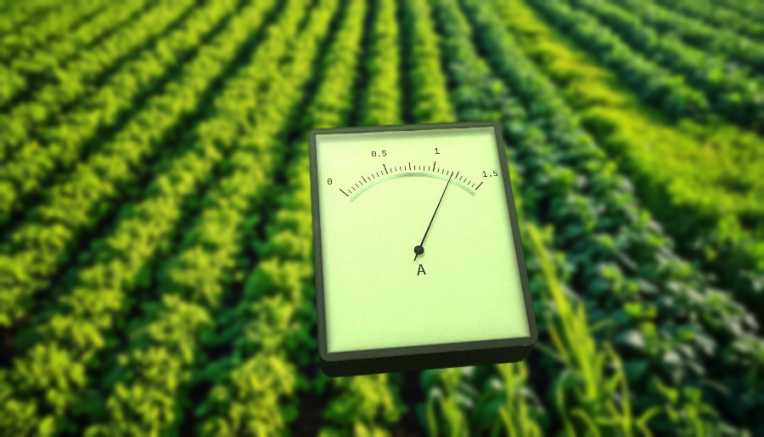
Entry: 1.2 A
